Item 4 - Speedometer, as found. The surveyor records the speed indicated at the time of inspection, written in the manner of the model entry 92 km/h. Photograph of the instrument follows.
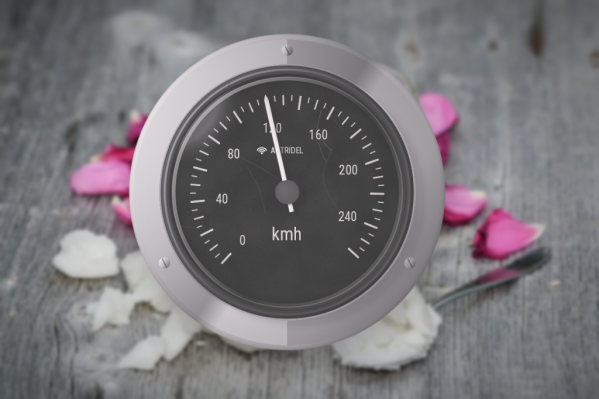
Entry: 120 km/h
